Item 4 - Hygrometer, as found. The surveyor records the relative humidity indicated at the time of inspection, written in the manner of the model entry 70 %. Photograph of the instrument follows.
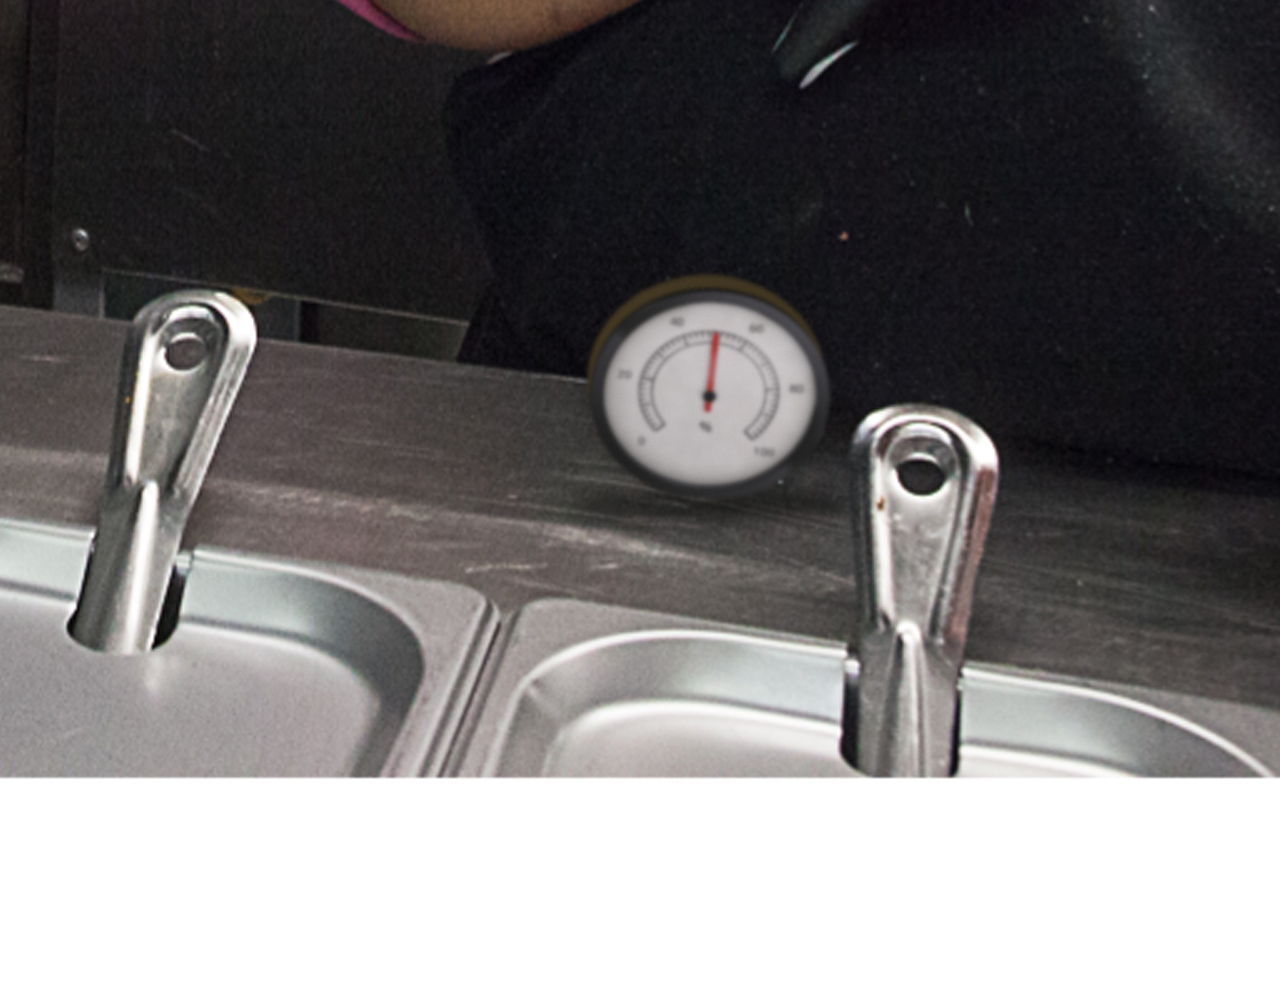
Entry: 50 %
